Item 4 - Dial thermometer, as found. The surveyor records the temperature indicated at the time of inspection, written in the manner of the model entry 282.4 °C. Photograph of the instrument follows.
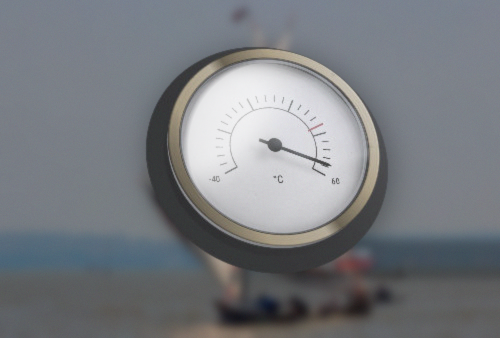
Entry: 56 °C
